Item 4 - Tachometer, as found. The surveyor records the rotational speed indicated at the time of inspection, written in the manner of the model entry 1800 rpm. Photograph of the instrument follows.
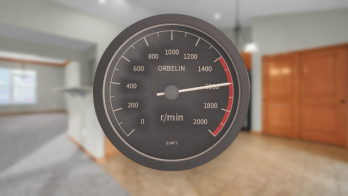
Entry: 1600 rpm
